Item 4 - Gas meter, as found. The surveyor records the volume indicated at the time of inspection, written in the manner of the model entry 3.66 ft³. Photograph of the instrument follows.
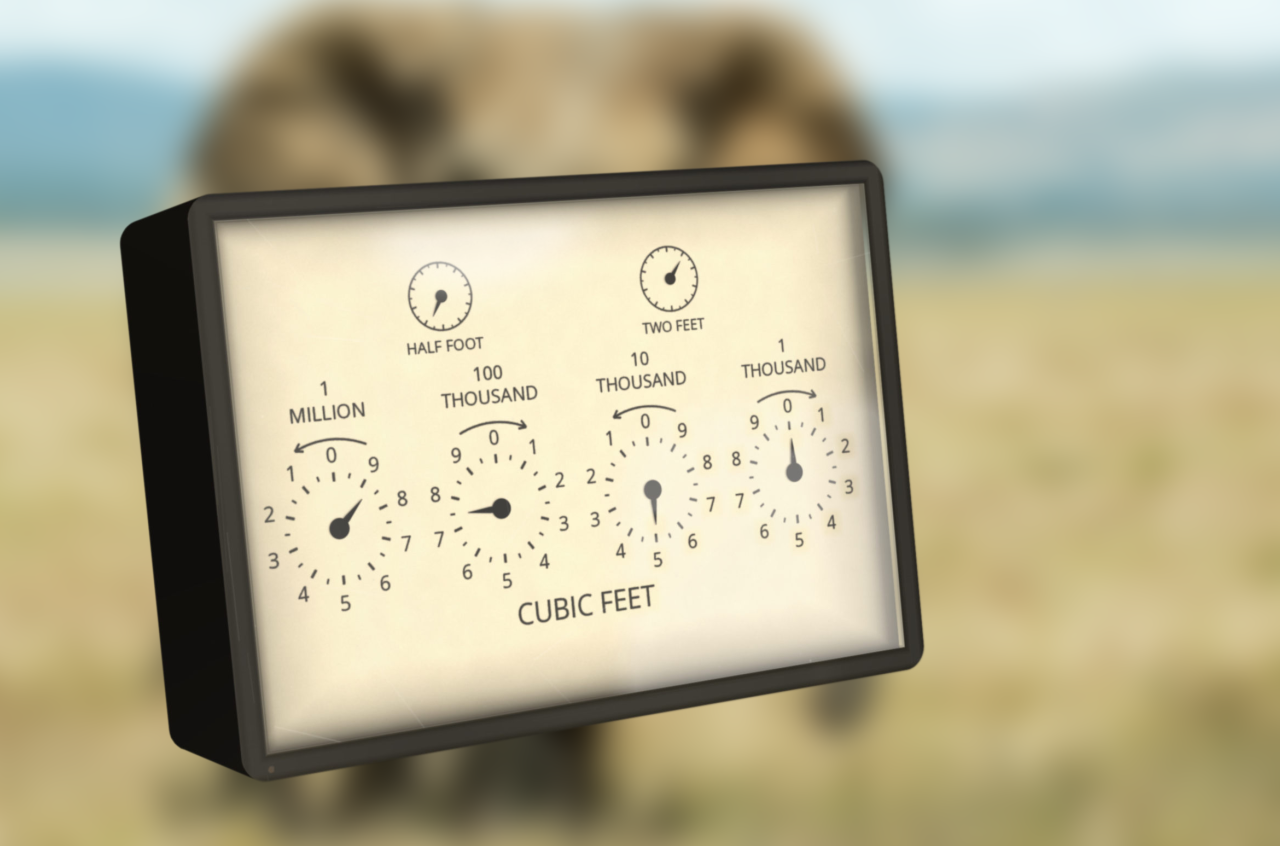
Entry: 875000 ft³
